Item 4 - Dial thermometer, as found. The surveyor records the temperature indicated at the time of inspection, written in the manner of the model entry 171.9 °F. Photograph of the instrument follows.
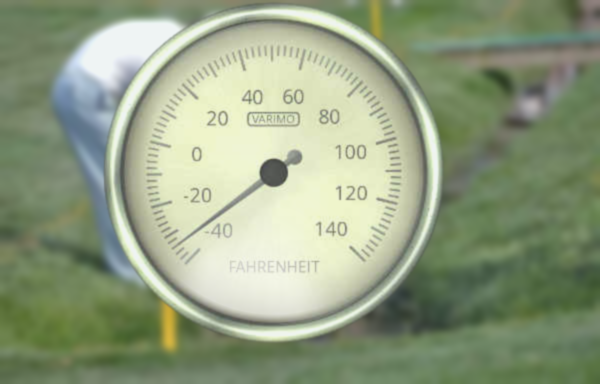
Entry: -34 °F
